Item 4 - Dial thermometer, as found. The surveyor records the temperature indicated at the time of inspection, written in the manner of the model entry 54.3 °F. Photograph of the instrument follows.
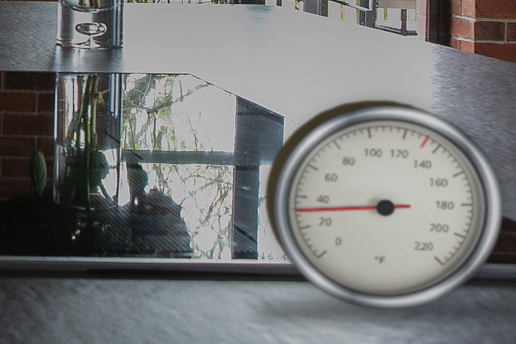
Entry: 32 °F
